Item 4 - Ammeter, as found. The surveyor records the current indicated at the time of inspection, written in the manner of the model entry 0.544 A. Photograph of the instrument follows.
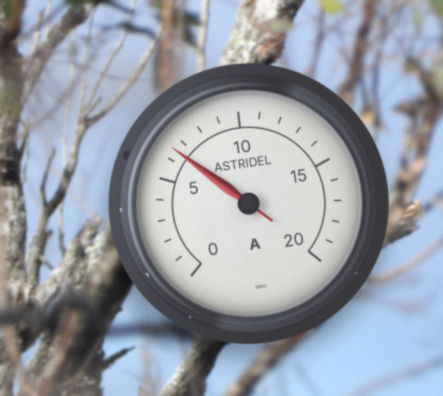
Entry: 6.5 A
